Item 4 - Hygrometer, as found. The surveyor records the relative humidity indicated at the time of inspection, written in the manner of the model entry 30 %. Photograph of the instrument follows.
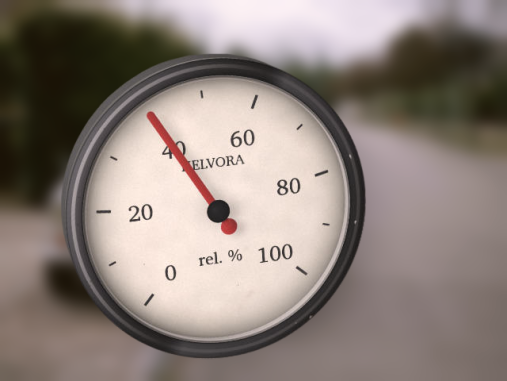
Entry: 40 %
